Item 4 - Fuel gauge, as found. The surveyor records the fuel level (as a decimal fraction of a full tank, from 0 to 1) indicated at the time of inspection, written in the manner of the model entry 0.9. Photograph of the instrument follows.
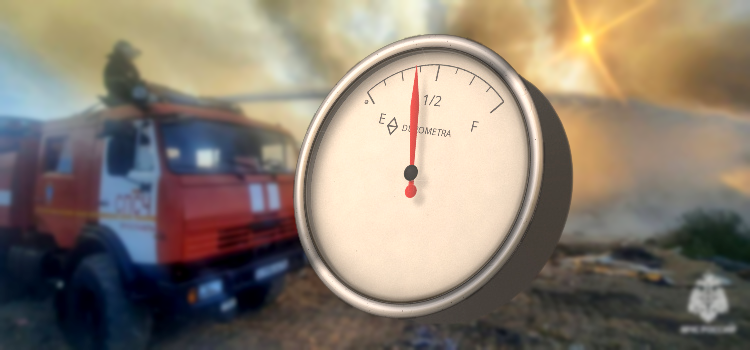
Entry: 0.375
